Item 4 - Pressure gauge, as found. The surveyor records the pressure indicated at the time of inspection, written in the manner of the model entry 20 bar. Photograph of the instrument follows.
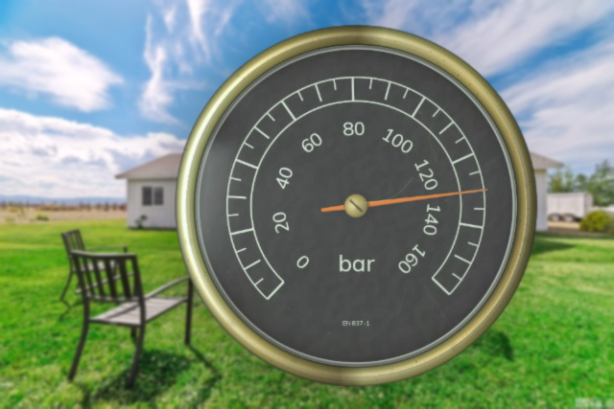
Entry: 130 bar
